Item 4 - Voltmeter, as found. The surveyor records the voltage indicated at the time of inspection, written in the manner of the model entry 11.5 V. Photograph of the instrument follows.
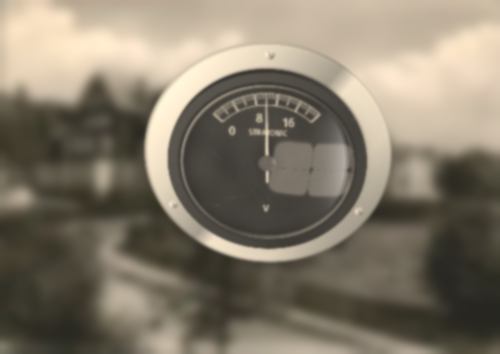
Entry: 10 V
